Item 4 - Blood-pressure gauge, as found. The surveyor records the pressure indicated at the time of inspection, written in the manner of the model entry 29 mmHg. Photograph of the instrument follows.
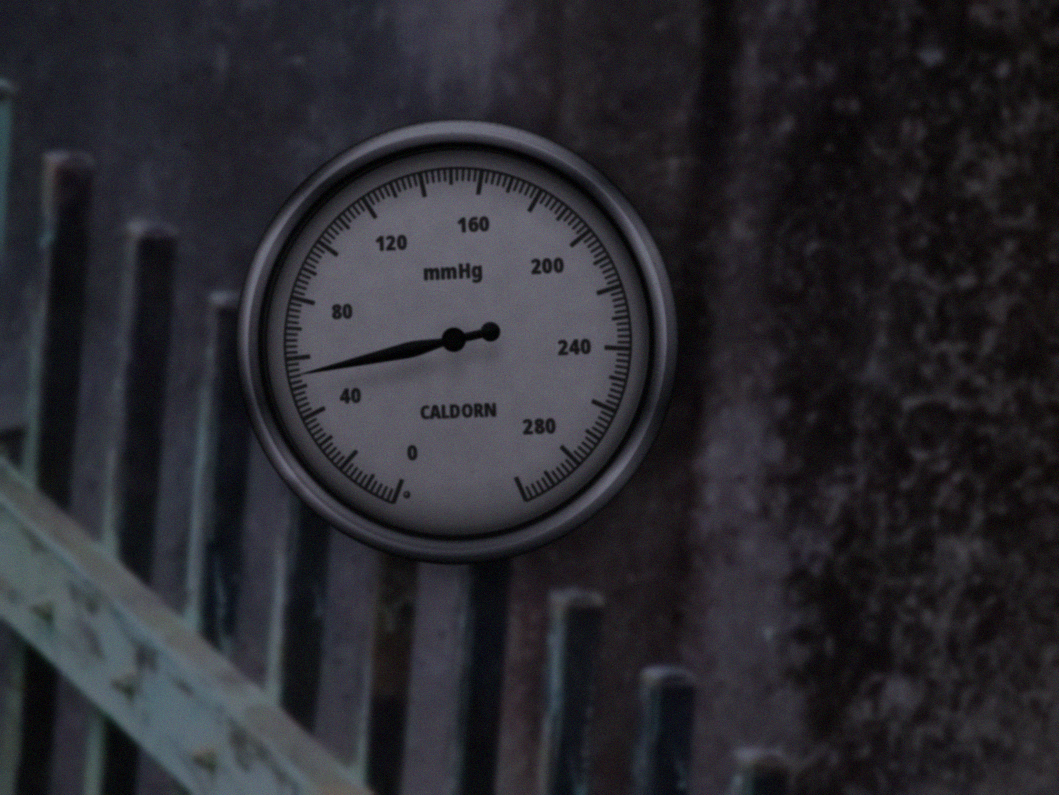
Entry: 54 mmHg
